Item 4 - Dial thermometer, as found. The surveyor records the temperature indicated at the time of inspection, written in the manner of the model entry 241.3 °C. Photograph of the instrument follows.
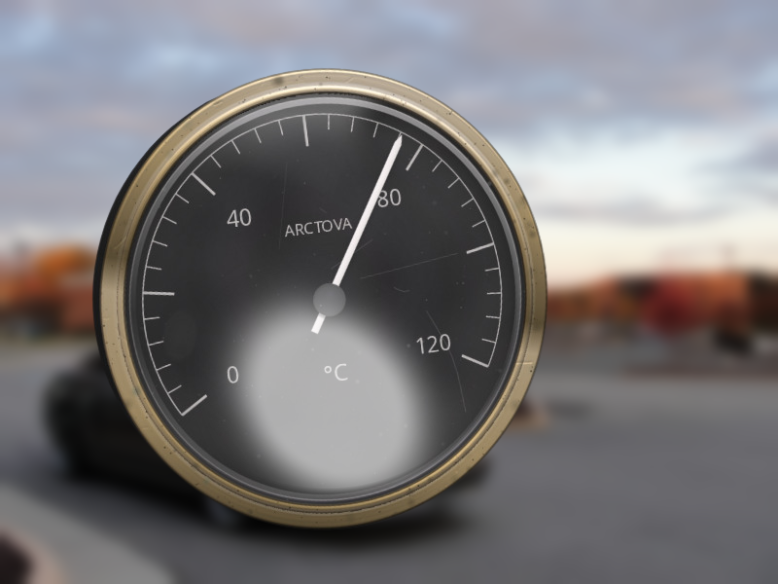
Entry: 76 °C
